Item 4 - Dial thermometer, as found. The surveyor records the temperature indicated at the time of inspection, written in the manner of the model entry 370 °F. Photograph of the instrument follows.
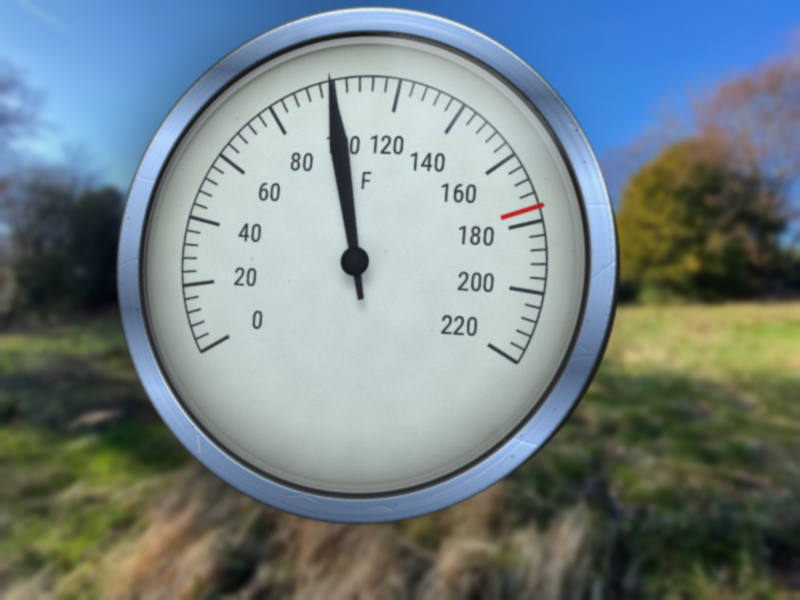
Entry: 100 °F
